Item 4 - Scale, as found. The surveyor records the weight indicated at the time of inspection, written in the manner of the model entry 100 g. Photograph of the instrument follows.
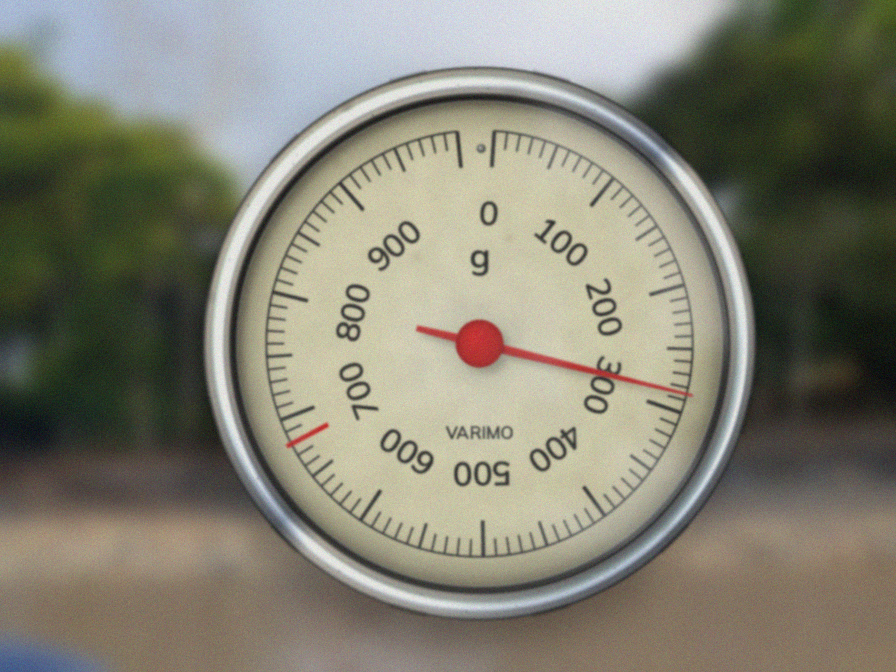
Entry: 285 g
